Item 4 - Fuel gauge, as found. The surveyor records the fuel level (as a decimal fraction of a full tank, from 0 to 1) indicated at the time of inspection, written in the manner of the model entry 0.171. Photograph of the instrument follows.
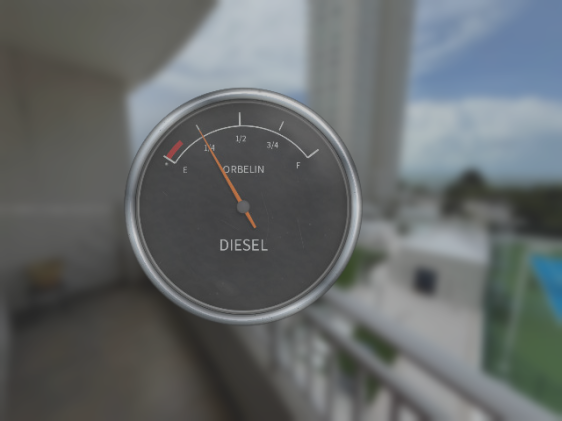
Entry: 0.25
